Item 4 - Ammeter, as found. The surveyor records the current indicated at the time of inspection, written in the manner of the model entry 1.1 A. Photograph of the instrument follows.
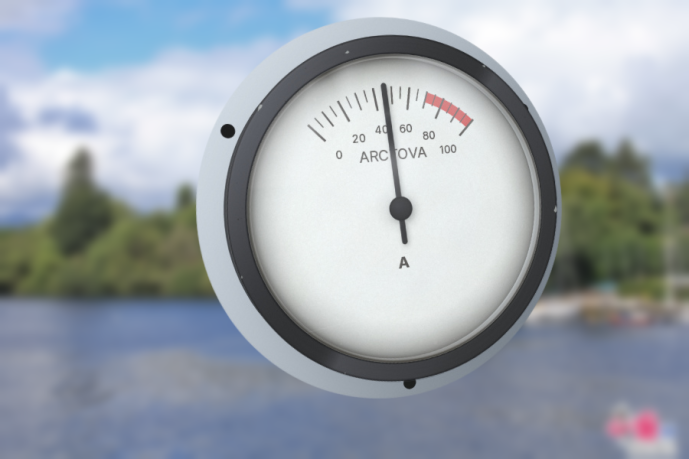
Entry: 45 A
